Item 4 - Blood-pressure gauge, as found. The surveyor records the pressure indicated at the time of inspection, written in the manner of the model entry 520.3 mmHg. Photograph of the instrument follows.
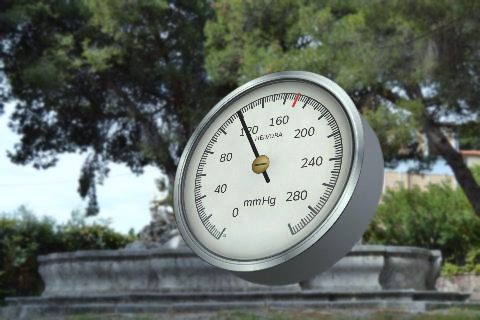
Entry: 120 mmHg
